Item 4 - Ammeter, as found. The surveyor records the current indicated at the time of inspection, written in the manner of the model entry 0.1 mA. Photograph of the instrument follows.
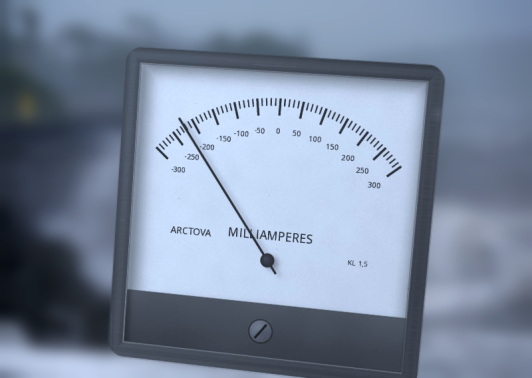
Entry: -220 mA
